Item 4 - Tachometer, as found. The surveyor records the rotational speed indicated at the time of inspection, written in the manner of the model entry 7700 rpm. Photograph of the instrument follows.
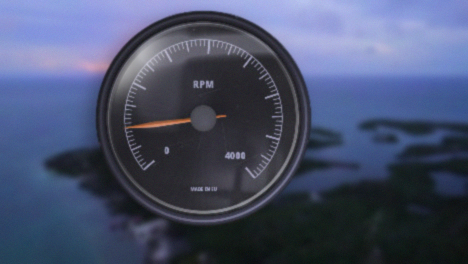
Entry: 500 rpm
